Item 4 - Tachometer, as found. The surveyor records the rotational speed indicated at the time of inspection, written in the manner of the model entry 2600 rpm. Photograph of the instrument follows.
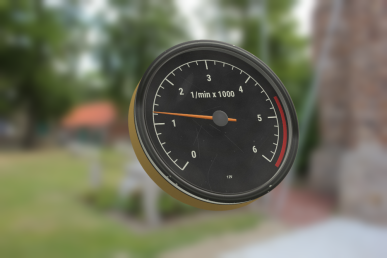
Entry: 1200 rpm
